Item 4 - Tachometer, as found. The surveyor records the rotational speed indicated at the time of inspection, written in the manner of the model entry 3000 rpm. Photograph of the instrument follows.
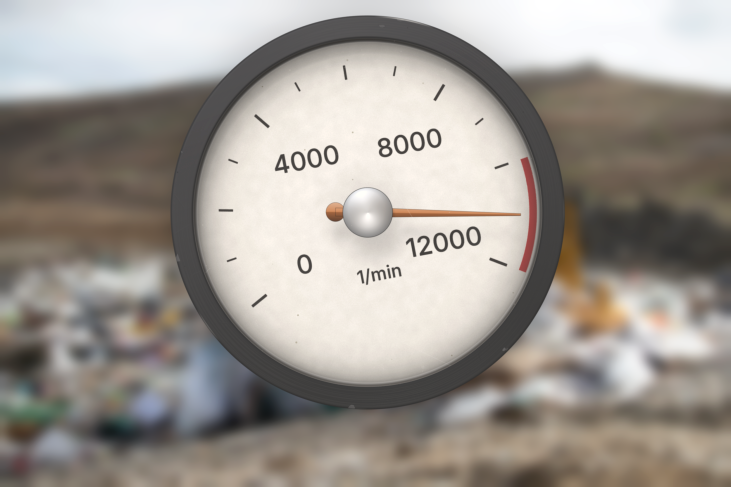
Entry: 11000 rpm
